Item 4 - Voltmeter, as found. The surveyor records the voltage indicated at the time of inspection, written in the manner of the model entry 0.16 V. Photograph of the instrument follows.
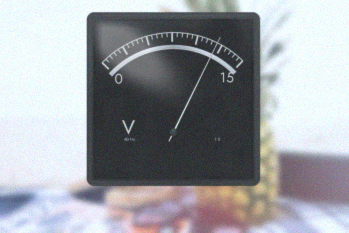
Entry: 12 V
